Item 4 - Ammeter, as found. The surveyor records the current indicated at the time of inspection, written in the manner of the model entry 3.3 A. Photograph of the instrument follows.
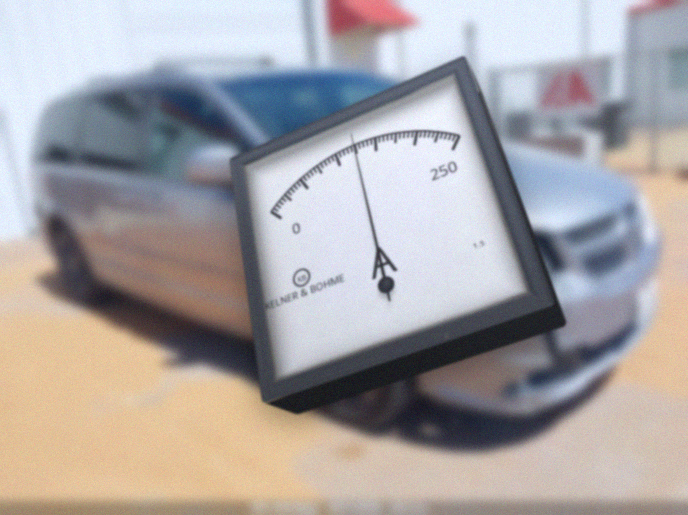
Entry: 125 A
